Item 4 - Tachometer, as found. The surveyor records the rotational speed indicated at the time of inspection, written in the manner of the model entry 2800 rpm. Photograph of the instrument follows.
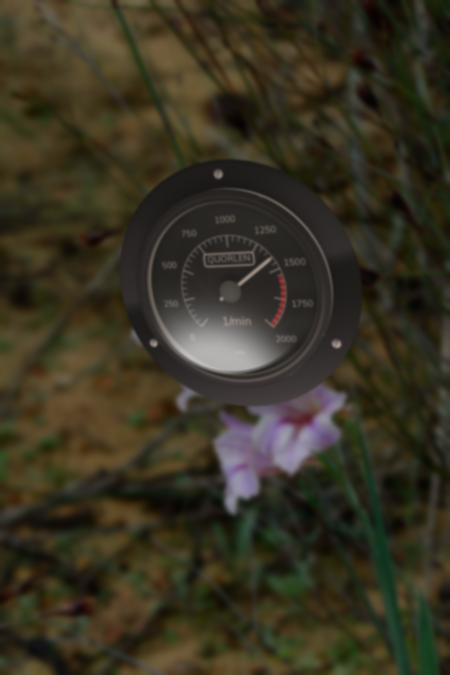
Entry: 1400 rpm
